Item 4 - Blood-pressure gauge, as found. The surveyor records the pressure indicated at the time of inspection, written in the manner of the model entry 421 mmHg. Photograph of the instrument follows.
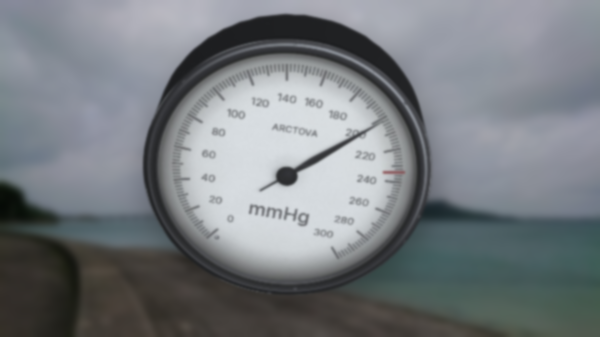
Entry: 200 mmHg
